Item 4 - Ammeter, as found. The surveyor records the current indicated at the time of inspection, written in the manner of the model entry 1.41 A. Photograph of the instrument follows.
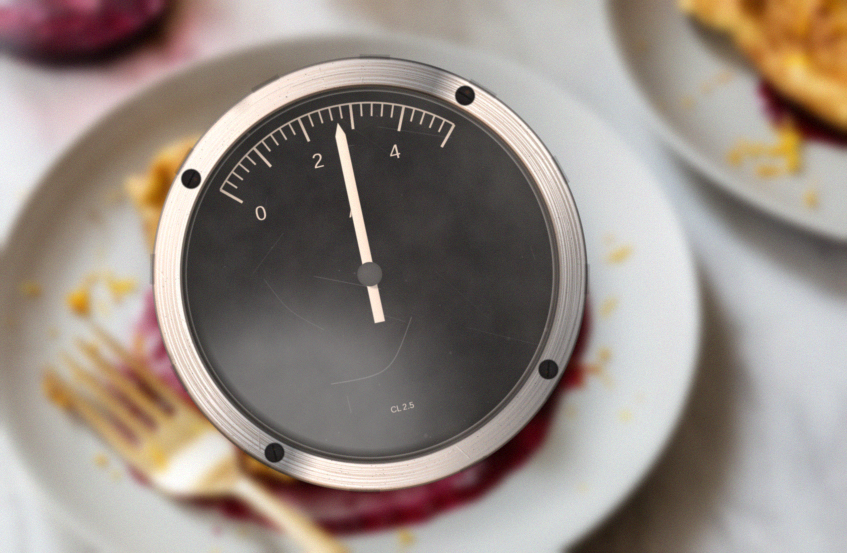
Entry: 2.7 A
